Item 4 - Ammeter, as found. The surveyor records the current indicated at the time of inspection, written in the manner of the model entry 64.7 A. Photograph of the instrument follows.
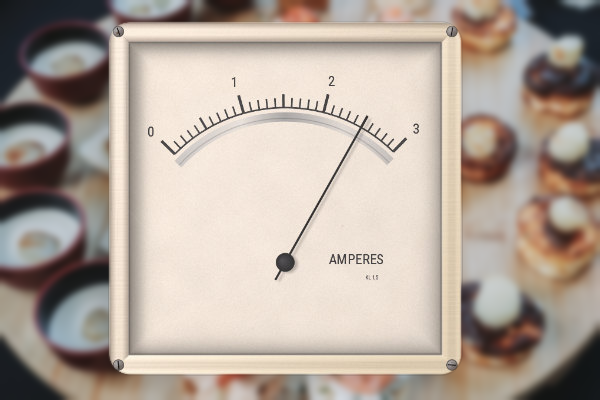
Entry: 2.5 A
